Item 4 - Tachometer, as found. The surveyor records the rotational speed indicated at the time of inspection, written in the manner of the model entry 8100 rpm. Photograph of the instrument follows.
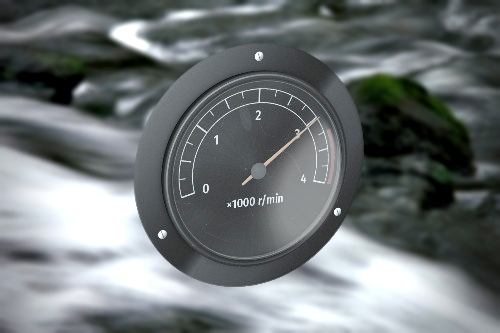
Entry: 3000 rpm
